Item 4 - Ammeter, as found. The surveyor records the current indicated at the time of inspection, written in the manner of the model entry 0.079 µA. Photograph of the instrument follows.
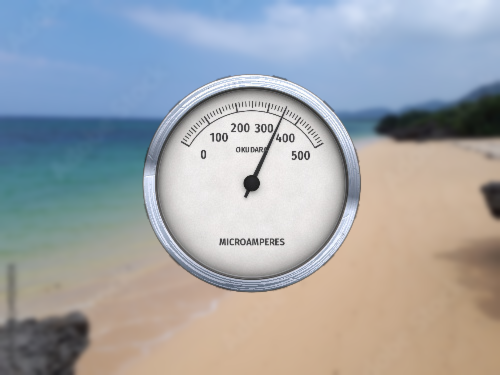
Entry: 350 µA
